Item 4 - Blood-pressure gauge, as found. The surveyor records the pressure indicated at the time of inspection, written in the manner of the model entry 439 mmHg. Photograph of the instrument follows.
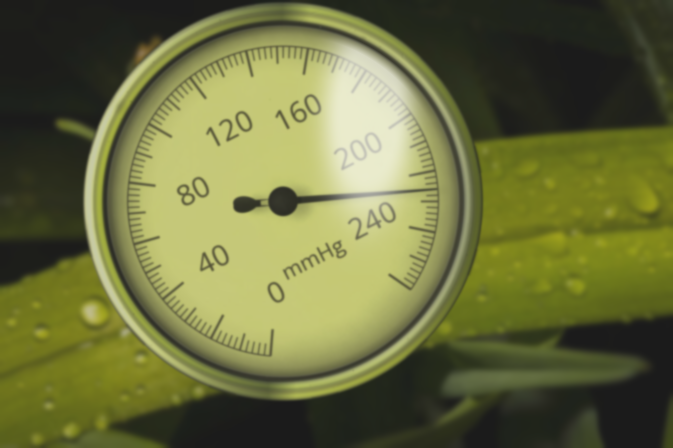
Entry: 226 mmHg
